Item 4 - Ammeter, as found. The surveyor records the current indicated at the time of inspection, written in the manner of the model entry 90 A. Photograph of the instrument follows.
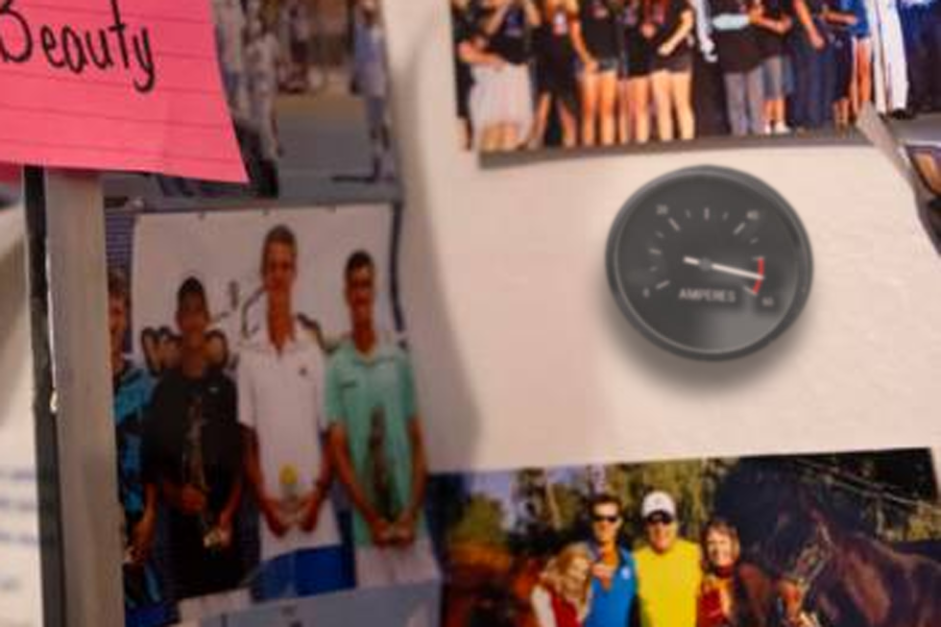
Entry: 55 A
